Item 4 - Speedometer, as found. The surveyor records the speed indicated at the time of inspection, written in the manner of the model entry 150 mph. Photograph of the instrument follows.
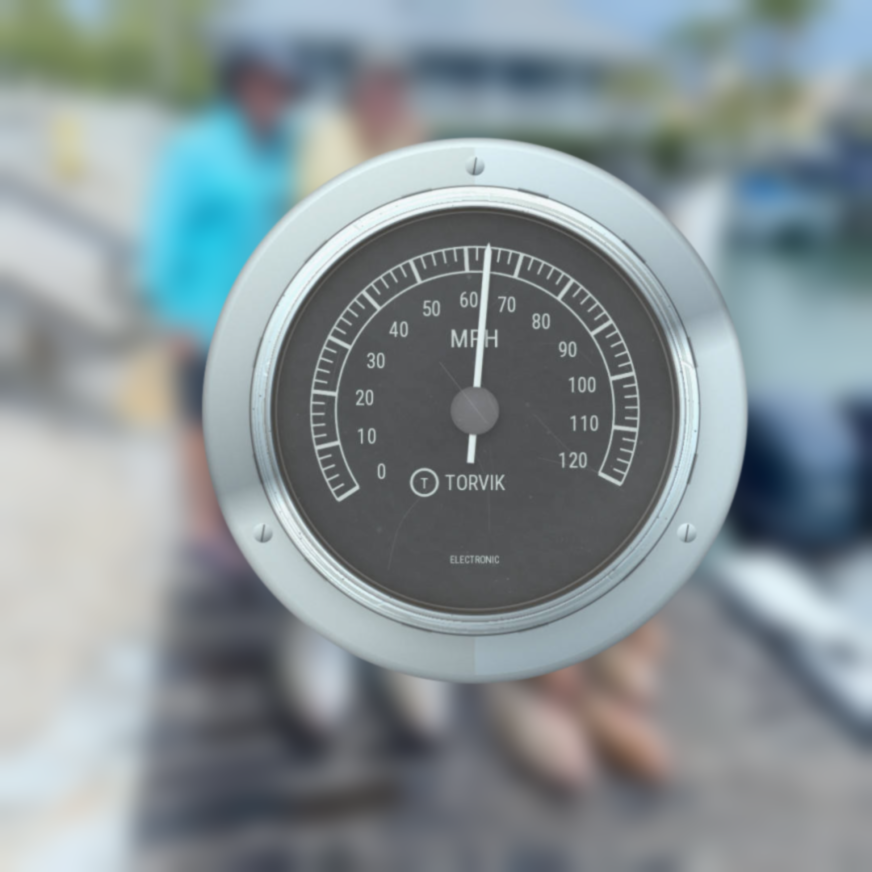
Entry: 64 mph
